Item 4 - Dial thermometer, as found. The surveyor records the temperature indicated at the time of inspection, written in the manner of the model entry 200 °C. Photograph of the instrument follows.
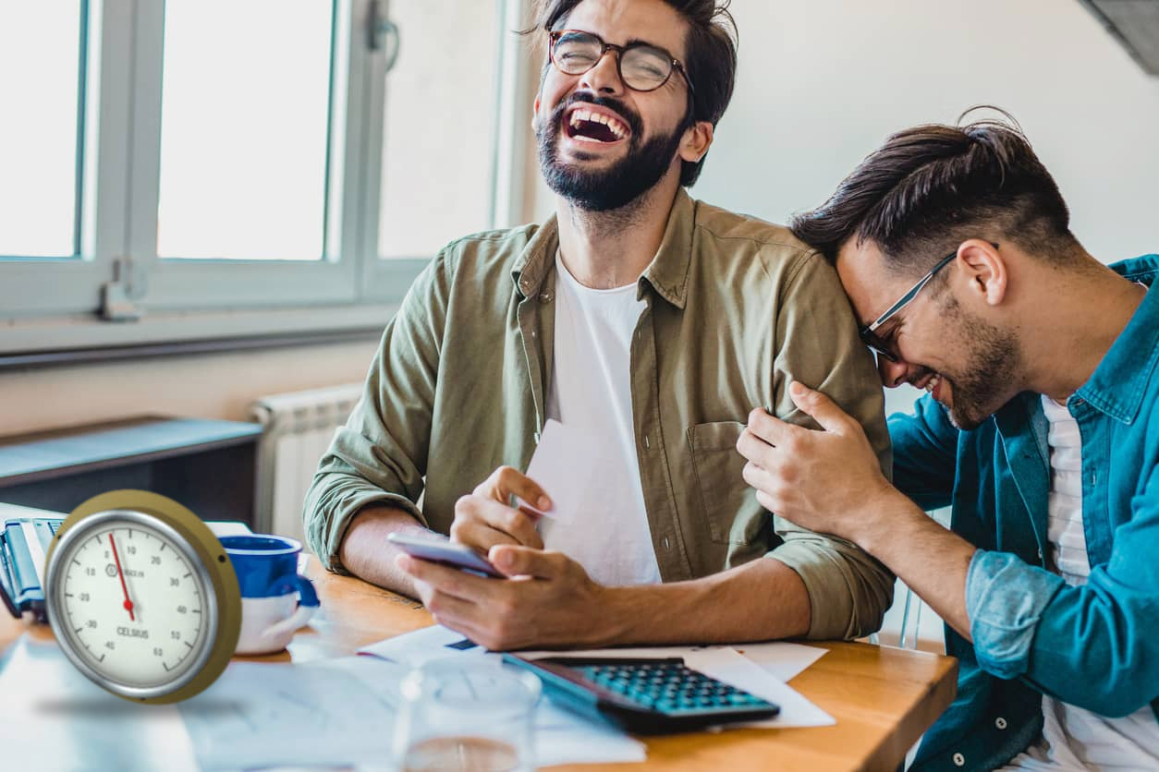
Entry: 5 °C
